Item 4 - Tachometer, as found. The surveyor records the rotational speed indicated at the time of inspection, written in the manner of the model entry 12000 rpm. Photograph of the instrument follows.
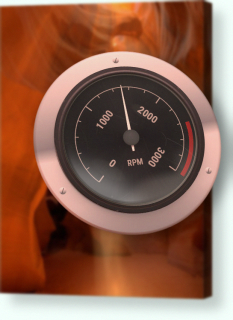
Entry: 1500 rpm
